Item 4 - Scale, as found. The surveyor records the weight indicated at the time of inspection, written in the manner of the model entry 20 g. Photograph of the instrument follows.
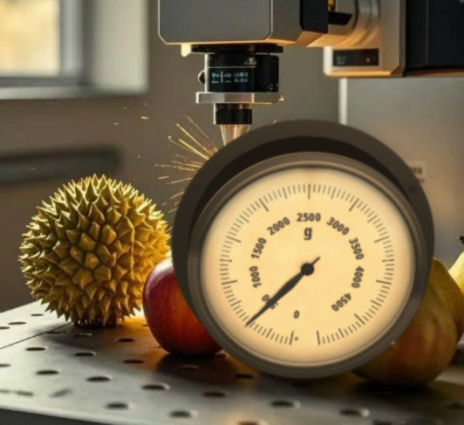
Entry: 500 g
